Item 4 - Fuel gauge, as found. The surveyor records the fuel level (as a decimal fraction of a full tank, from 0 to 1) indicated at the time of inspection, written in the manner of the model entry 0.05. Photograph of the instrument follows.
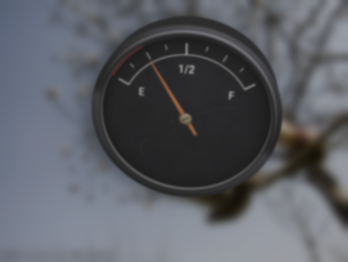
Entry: 0.25
